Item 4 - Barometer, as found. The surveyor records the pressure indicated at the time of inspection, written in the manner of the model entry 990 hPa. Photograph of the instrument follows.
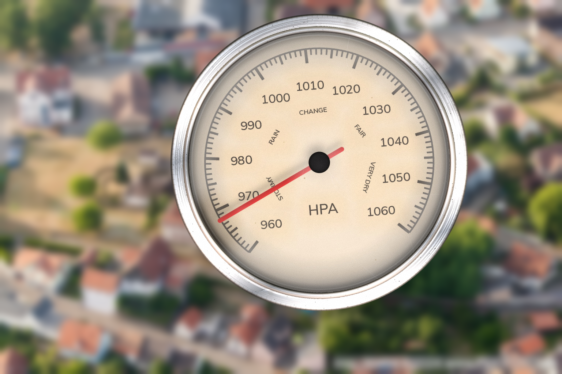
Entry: 968 hPa
